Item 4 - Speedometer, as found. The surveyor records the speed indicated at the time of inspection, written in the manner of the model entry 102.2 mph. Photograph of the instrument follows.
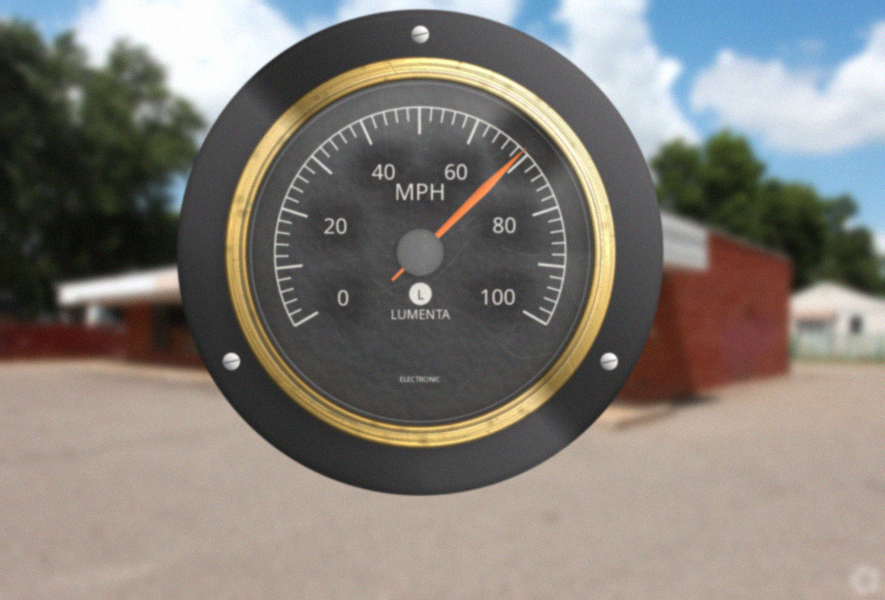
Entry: 69 mph
